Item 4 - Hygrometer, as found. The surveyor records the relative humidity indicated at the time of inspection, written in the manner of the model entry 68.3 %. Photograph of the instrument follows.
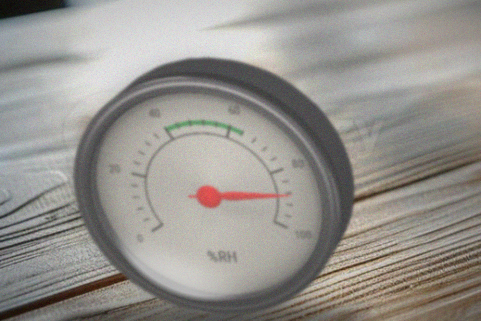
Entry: 88 %
